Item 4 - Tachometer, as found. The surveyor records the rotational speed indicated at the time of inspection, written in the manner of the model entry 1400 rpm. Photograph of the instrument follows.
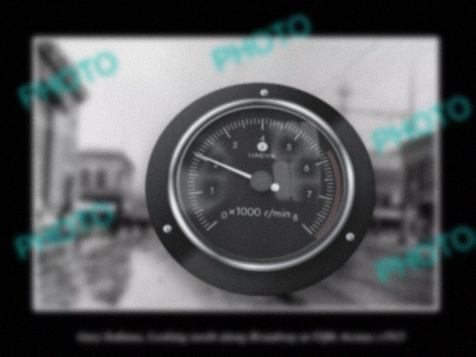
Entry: 2000 rpm
